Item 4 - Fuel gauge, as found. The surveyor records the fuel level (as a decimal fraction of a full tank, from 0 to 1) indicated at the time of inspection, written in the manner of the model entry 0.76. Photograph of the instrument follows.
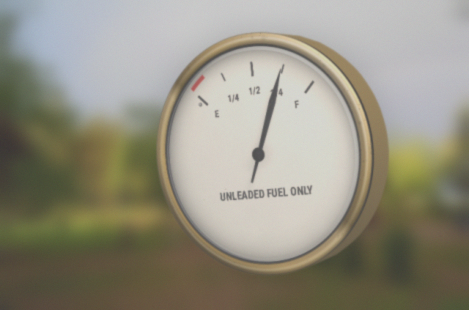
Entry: 0.75
